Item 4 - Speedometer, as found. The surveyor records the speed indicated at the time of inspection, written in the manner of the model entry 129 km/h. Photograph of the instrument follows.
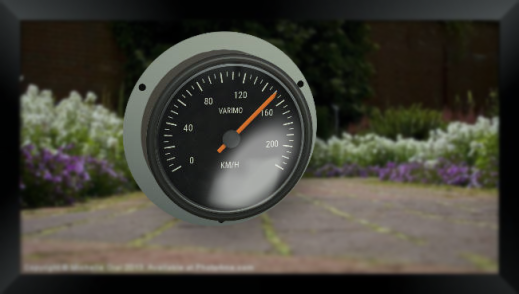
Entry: 150 km/h
